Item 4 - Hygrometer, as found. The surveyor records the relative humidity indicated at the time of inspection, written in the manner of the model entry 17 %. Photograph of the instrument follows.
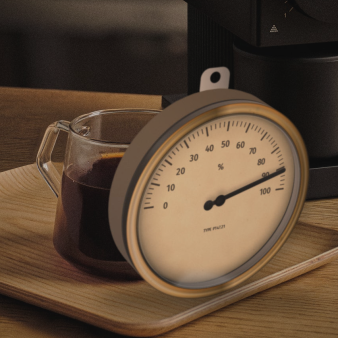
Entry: 90 %
